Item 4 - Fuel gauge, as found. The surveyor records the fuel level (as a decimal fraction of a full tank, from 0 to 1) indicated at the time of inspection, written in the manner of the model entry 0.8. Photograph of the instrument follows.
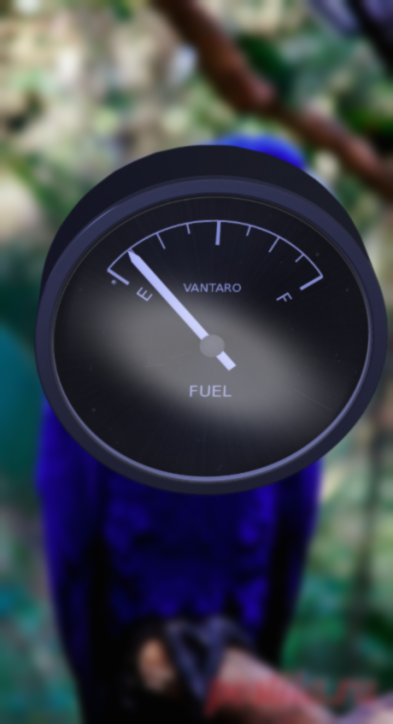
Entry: 0.125
